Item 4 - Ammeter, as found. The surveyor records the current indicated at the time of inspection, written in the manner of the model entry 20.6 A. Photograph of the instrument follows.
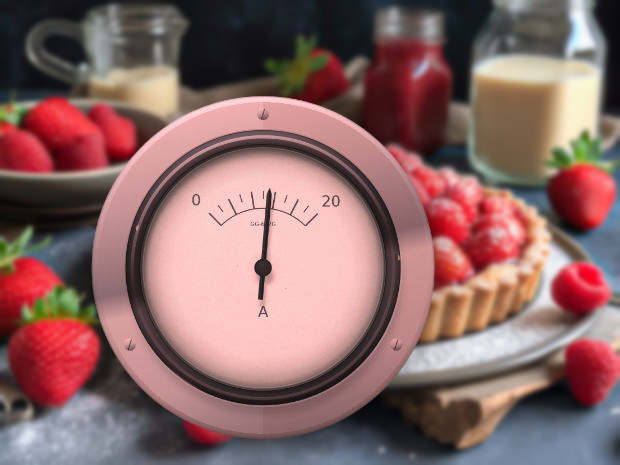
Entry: 11 A
